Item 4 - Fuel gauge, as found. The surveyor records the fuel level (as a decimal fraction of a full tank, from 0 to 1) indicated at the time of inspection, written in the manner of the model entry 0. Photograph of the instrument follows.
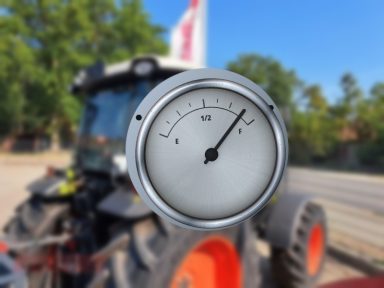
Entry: 0.875
